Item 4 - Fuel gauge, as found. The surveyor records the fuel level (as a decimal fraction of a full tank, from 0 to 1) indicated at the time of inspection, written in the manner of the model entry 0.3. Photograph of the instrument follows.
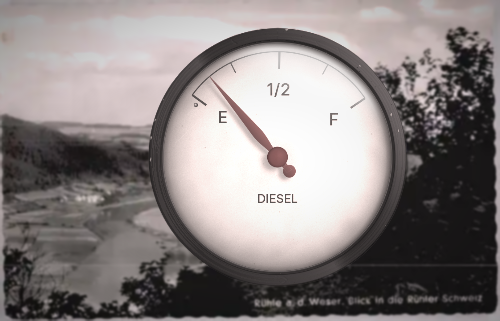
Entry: 0.125
